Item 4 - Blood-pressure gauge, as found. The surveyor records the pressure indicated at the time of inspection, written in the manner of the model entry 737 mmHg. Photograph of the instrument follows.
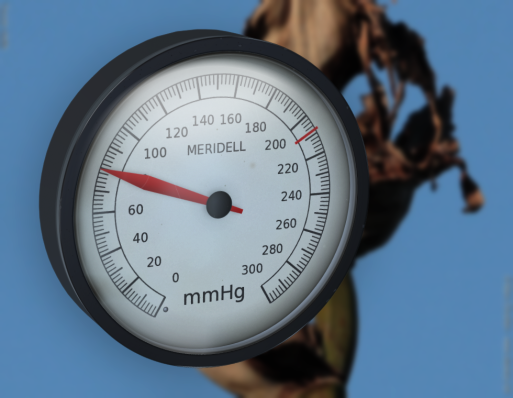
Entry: 80 mmHg
